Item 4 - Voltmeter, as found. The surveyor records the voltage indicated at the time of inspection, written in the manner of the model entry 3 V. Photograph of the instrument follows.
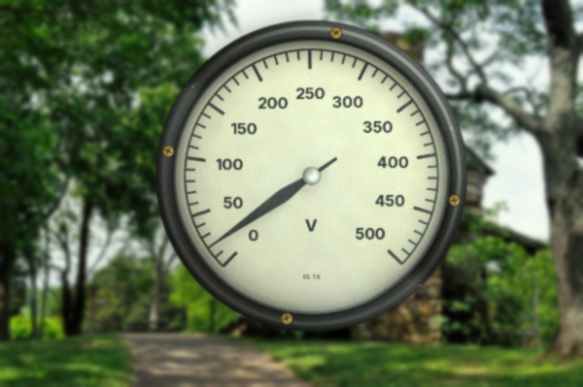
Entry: 20 V
